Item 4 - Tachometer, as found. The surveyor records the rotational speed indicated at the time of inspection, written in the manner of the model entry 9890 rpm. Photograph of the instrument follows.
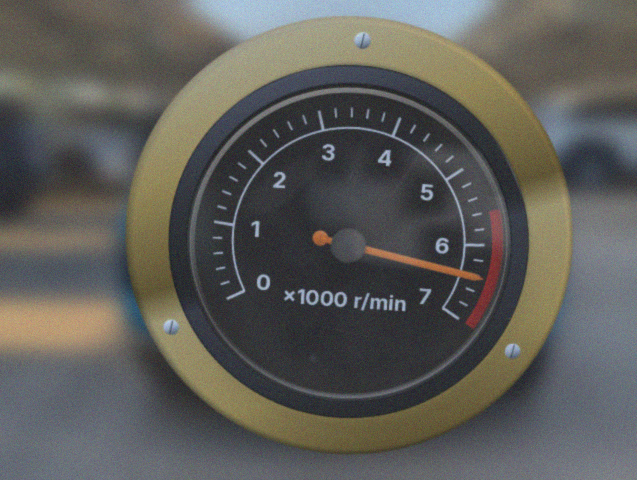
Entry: 6400 rpm
